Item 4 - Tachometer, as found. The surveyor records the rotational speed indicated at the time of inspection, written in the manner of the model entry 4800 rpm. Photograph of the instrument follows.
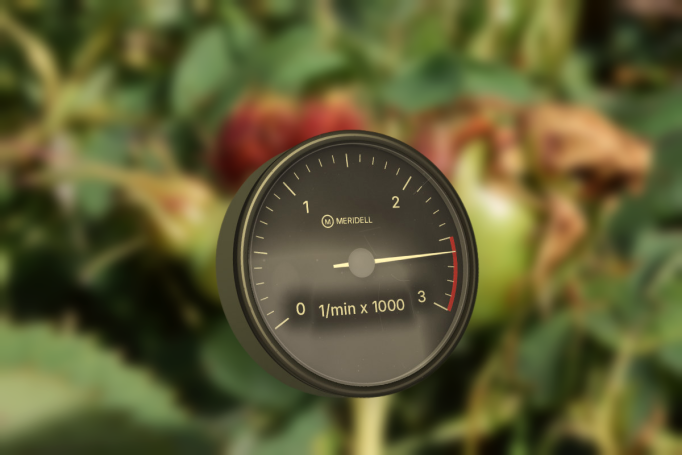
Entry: 2600 rpm
